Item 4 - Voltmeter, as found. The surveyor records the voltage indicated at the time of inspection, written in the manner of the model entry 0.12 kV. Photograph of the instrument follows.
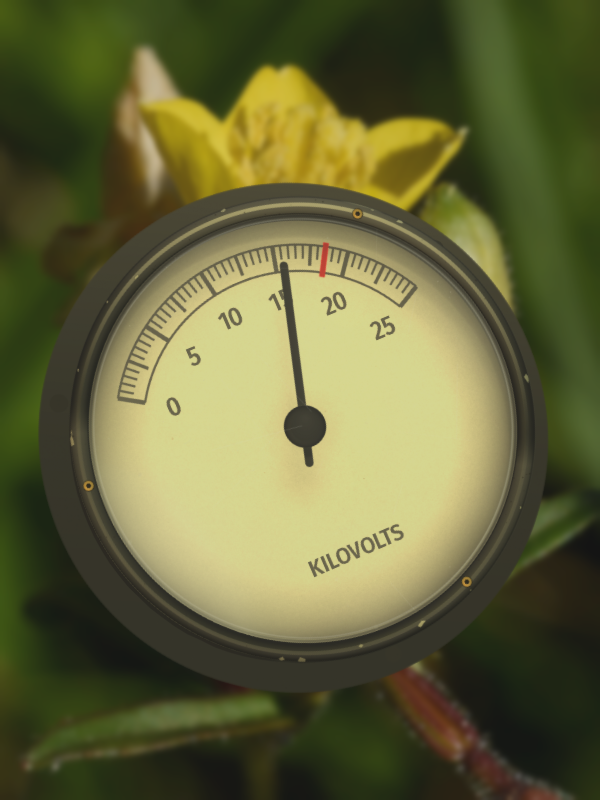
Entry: 15.5 kV
